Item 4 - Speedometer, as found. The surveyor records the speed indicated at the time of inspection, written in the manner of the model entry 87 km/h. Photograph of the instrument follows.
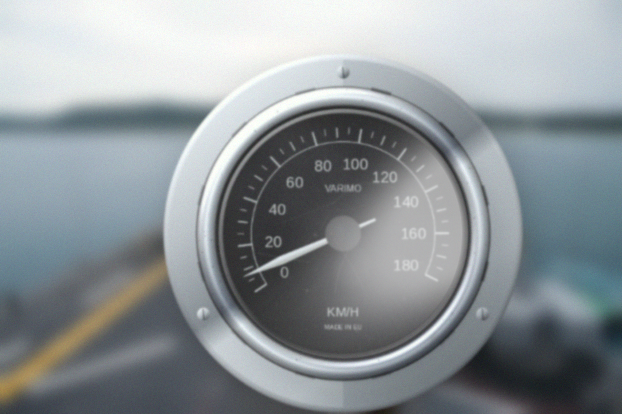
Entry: 7.5 km/h
